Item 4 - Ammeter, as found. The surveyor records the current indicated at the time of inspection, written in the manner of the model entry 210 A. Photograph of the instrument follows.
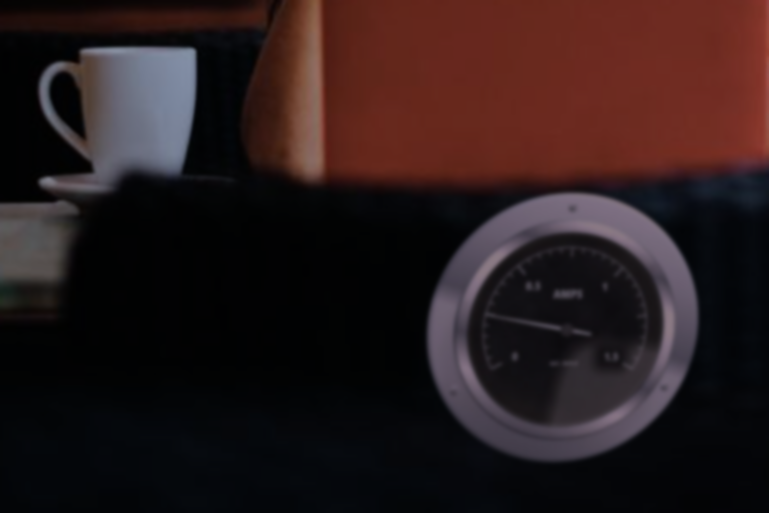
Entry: 0.25 A
